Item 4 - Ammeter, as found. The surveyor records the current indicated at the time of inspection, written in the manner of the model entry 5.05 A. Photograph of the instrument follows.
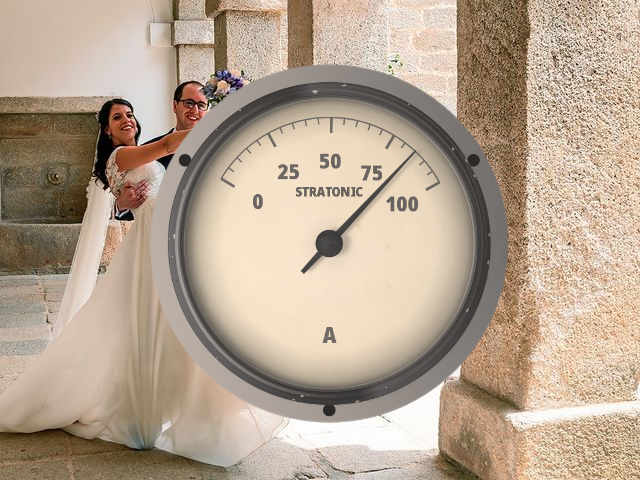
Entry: 85 A
